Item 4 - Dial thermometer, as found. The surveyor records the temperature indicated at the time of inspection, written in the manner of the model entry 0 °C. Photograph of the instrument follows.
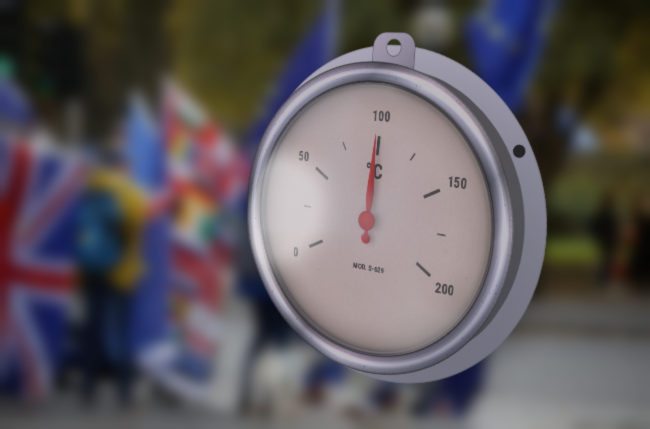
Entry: 100 °C
